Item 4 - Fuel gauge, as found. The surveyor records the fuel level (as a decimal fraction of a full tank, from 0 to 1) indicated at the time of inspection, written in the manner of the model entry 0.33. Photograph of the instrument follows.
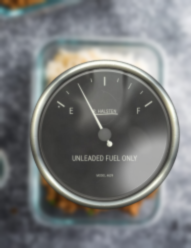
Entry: 0.25
